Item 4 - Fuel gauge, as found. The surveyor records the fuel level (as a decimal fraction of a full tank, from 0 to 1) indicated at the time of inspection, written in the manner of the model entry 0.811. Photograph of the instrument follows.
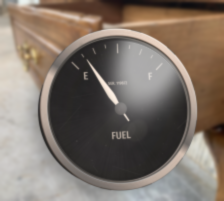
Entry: 0.125
